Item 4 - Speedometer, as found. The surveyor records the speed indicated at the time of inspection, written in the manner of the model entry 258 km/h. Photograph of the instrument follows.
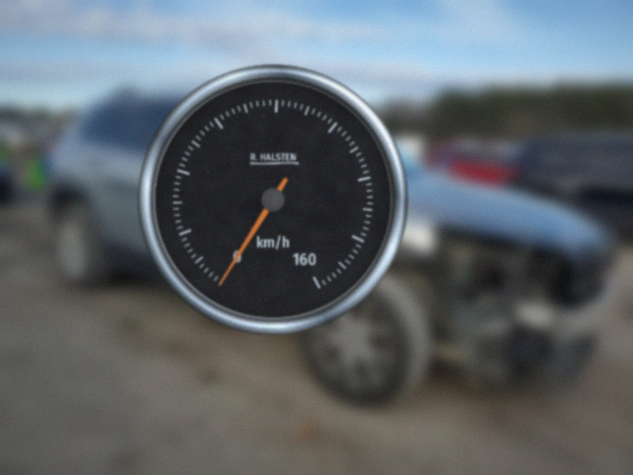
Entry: 0 km/h
